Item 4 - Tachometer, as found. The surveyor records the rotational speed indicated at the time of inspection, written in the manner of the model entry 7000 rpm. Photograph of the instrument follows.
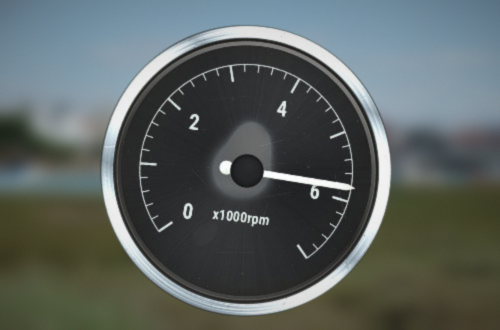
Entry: 5800 rpm
